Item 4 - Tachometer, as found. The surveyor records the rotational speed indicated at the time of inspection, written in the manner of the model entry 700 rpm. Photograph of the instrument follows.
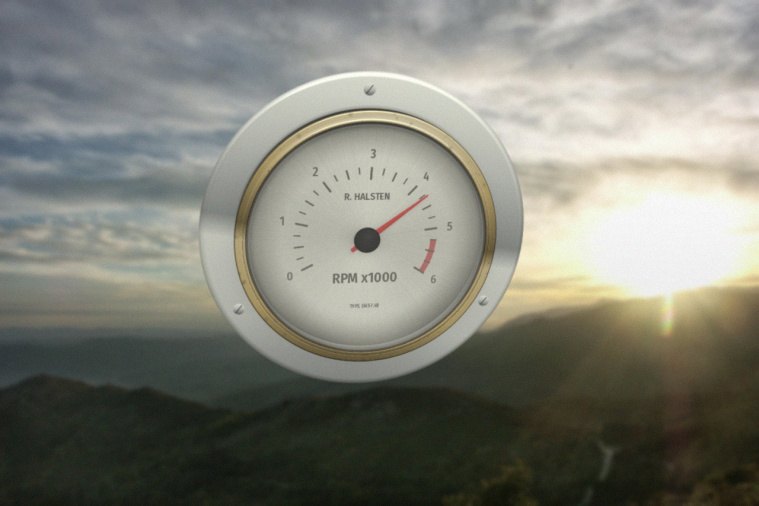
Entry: 4250 rpm
